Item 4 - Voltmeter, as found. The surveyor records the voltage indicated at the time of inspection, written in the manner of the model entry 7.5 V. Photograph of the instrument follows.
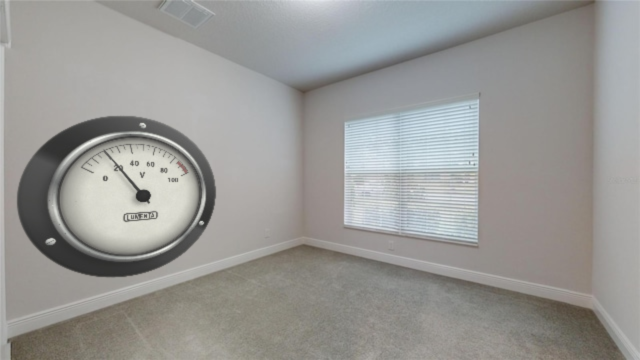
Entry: 20 V
